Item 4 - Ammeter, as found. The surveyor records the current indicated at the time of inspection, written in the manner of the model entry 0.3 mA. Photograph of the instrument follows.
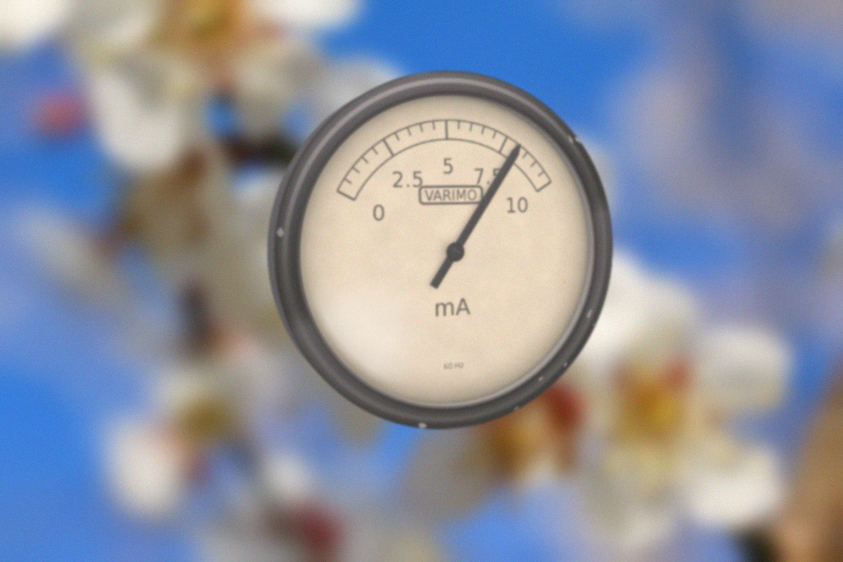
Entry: 8 mA
